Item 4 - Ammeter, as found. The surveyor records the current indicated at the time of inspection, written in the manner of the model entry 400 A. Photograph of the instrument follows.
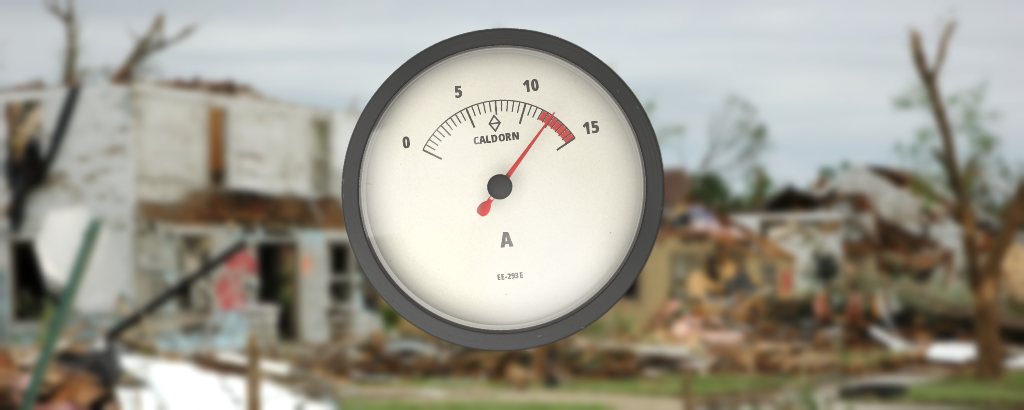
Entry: 12.5 A
